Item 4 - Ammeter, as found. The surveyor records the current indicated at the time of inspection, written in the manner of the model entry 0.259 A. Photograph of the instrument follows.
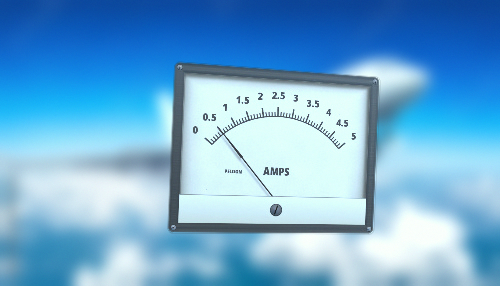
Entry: 0.5 A
